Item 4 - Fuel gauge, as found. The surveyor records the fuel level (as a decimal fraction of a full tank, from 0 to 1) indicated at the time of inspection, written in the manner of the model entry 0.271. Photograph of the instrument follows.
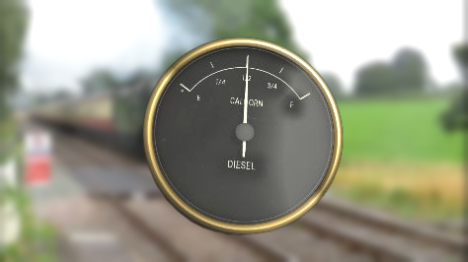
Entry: 0.5
